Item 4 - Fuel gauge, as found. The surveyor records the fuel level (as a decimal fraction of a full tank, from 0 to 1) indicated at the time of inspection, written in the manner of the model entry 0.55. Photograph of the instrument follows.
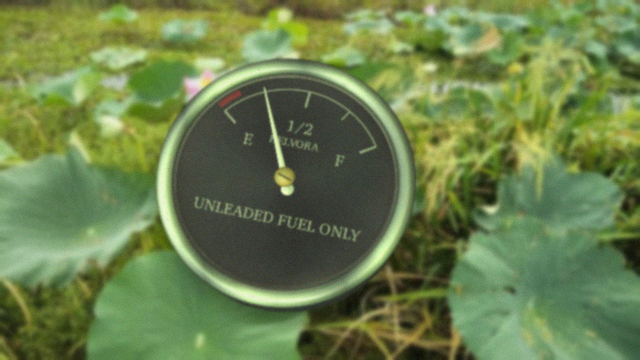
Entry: 0.25
